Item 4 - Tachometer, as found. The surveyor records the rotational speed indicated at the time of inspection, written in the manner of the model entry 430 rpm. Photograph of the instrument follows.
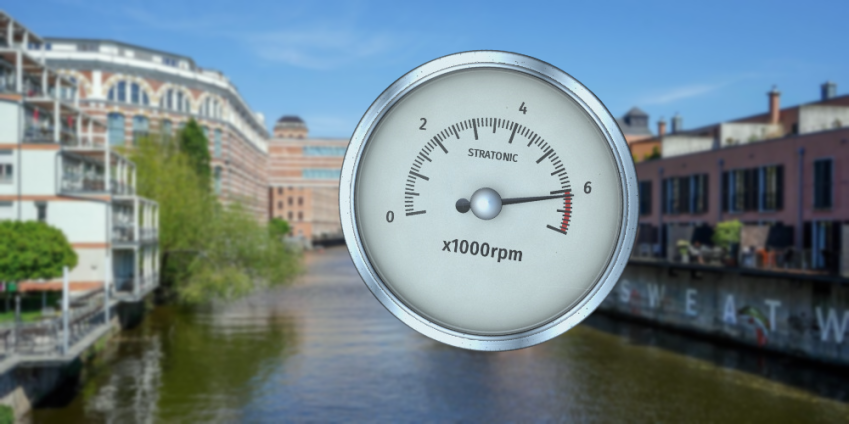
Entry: 6100 rpm
